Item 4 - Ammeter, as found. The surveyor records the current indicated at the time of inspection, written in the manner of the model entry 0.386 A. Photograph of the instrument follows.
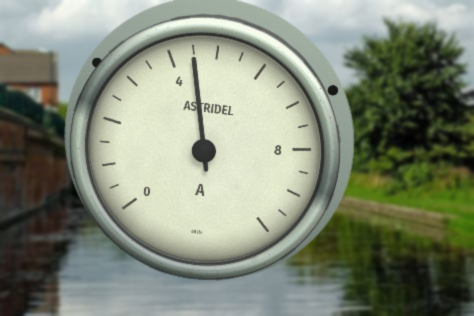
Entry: 4.5 A
